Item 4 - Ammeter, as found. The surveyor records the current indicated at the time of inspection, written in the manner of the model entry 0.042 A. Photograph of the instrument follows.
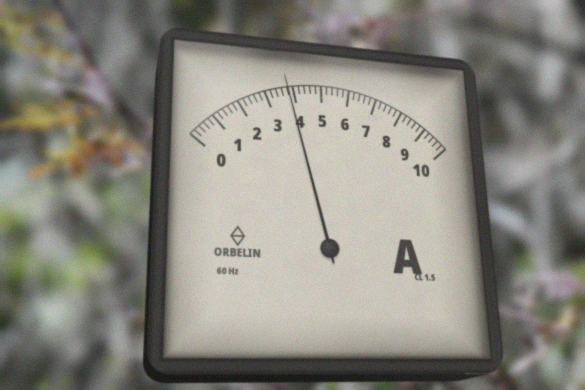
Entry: 3.8 A
